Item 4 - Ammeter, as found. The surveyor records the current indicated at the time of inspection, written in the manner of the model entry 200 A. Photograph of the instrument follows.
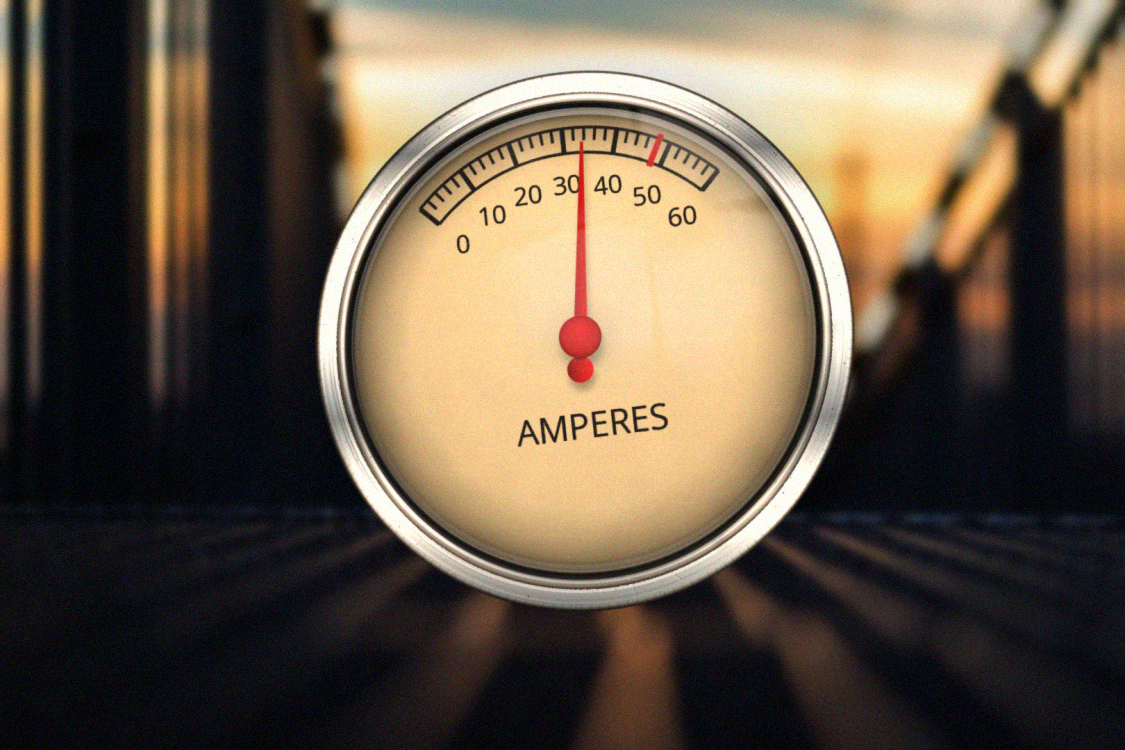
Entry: 34 A
